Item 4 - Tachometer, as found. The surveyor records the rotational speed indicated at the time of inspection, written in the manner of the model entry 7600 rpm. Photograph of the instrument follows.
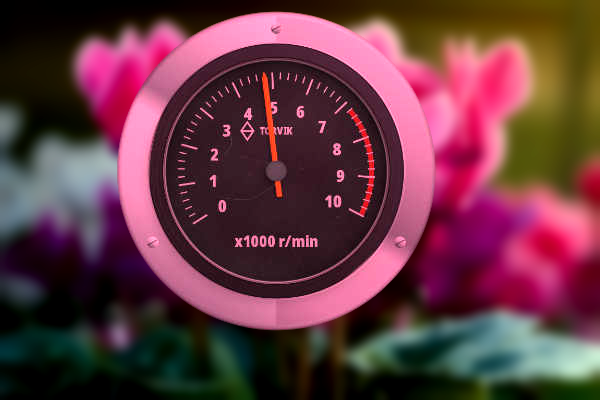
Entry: 4800 rpm
